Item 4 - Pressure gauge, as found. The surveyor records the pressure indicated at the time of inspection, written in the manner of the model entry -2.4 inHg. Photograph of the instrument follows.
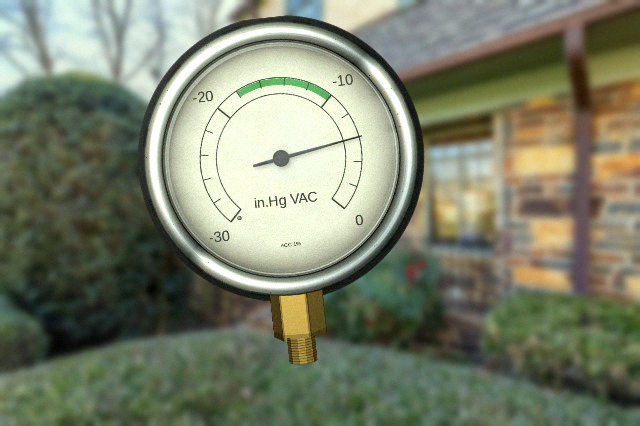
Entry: -6 inHg
